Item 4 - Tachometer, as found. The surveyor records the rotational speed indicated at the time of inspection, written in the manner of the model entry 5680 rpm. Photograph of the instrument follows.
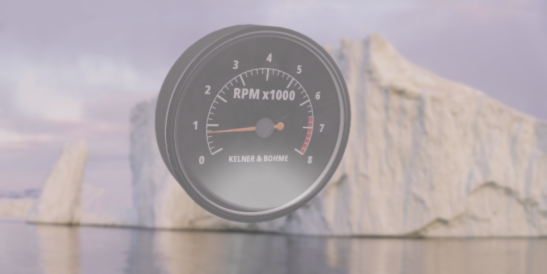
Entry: 800 rpm
